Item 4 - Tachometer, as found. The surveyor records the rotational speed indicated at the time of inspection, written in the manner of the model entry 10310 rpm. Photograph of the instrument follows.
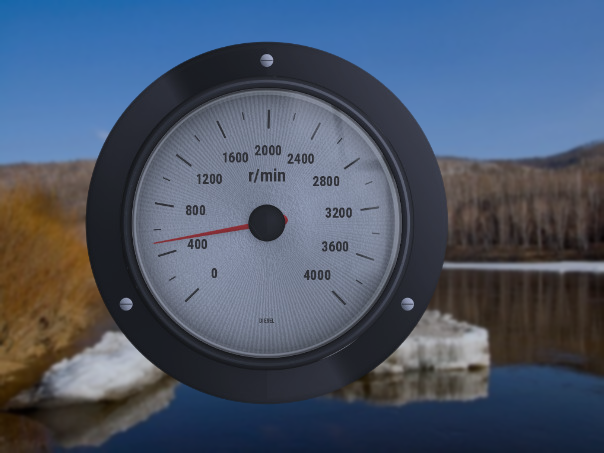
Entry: 500 rpm
